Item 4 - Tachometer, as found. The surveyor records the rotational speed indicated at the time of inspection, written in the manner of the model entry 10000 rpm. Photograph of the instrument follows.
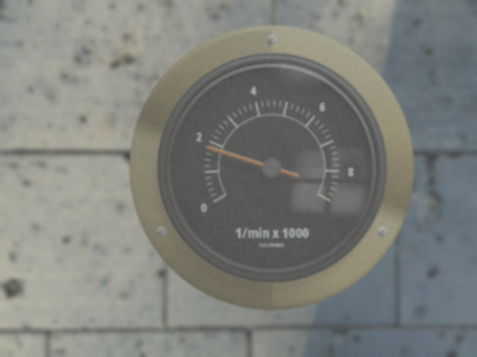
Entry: 1800 rpm
